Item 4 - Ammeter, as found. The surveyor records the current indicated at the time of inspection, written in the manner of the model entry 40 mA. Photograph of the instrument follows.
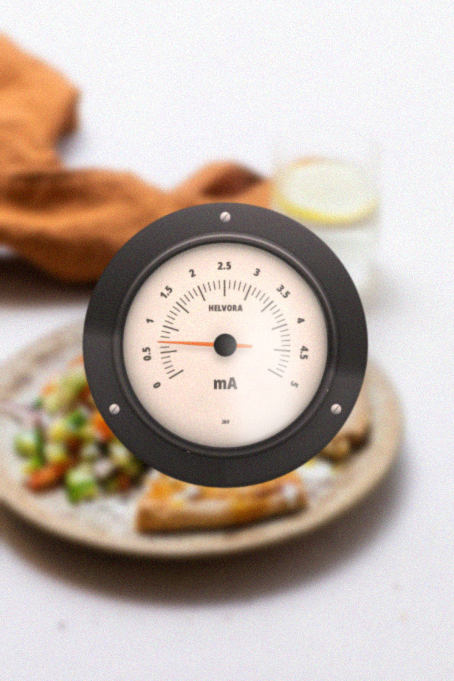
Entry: 0.7 mA
